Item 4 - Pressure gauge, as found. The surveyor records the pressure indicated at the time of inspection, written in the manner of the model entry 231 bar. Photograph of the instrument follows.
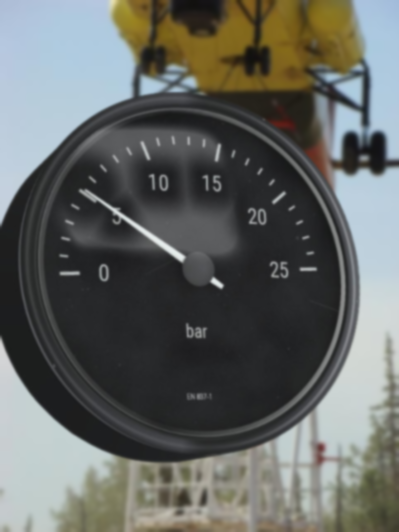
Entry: 5 bar
